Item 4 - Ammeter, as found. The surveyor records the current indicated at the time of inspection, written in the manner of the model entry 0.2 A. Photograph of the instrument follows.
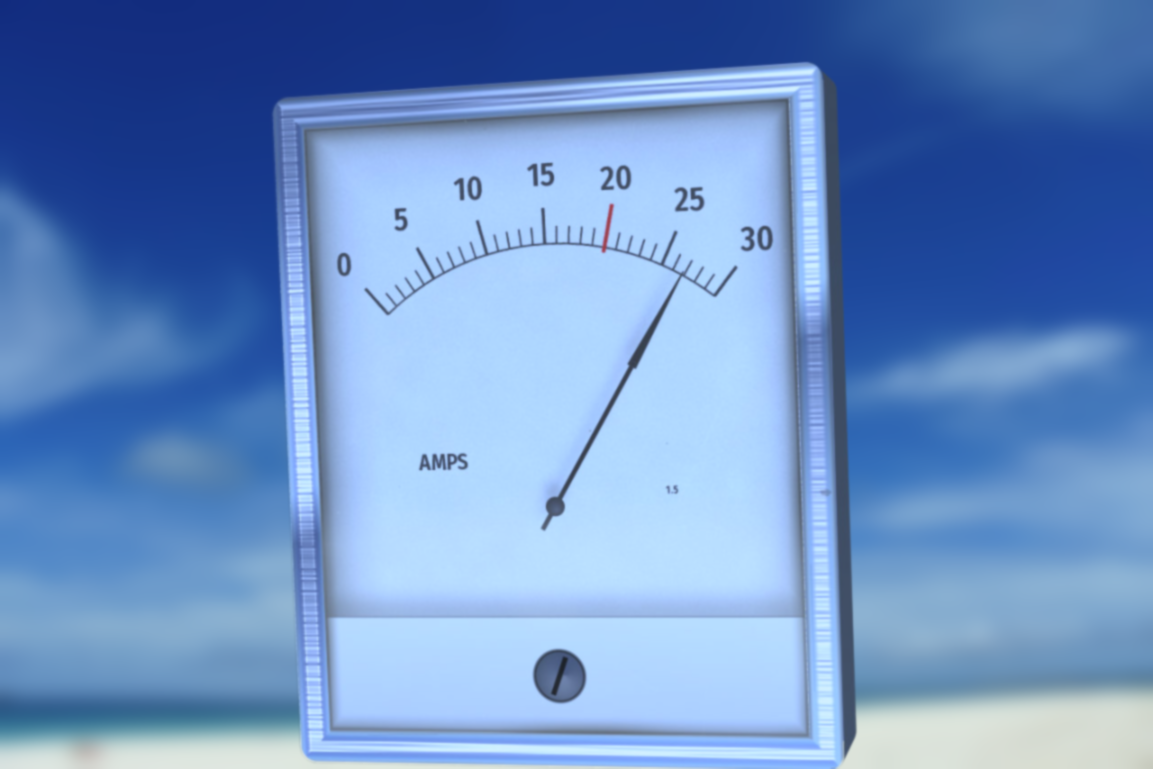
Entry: 27 A
